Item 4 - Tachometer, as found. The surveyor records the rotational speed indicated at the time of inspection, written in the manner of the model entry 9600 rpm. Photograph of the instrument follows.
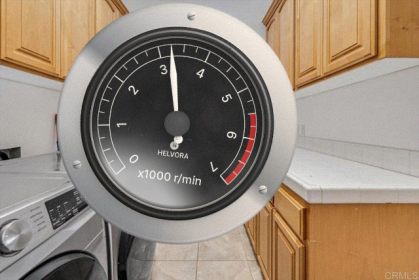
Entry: 3250 rpm
